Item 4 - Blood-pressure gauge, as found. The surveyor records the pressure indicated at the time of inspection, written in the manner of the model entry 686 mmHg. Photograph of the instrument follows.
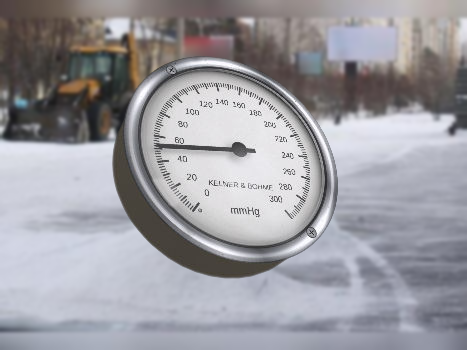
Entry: 50 mmHg
